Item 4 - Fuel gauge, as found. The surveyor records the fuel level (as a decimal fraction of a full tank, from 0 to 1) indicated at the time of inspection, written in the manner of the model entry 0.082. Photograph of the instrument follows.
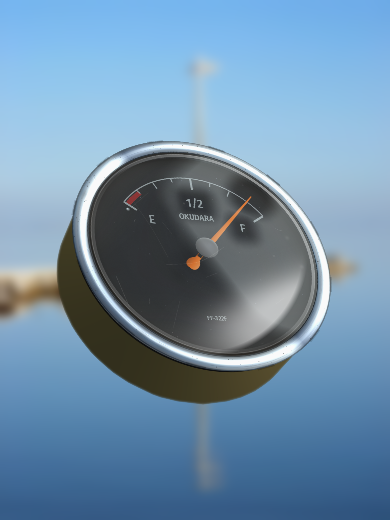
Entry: 0.875
